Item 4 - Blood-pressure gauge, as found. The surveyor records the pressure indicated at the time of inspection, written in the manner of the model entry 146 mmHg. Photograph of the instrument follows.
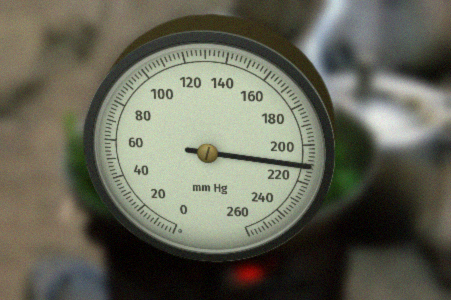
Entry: 210 mmHg
